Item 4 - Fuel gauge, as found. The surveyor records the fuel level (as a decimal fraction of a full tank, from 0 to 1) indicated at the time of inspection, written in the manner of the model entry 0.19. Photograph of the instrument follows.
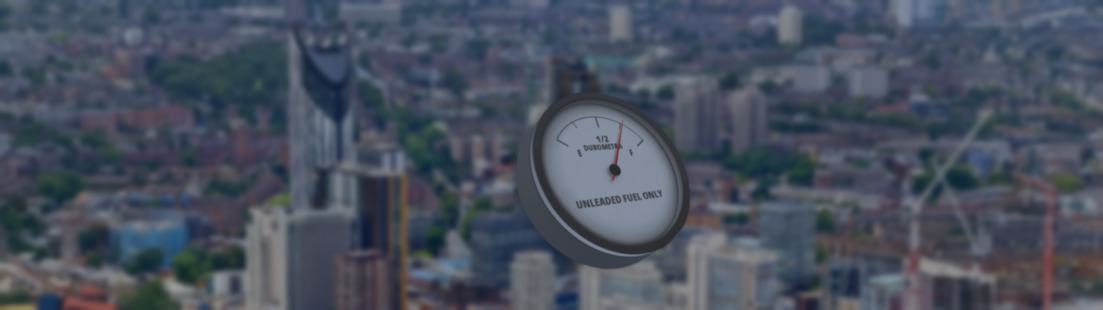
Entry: 0.75
